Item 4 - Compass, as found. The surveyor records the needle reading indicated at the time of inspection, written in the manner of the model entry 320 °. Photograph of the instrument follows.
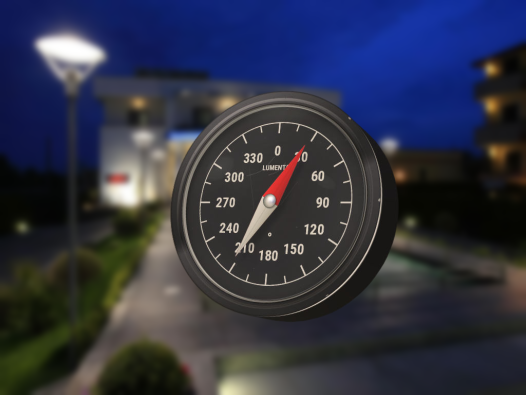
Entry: 30 °
